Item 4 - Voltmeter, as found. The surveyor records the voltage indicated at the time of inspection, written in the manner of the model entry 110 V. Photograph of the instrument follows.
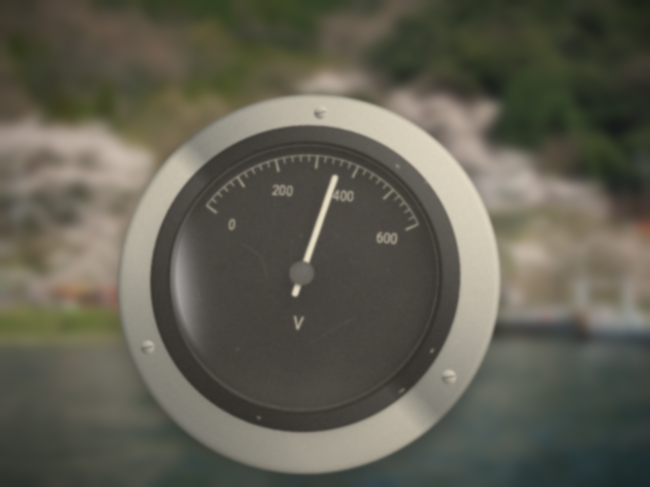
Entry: 360 V
